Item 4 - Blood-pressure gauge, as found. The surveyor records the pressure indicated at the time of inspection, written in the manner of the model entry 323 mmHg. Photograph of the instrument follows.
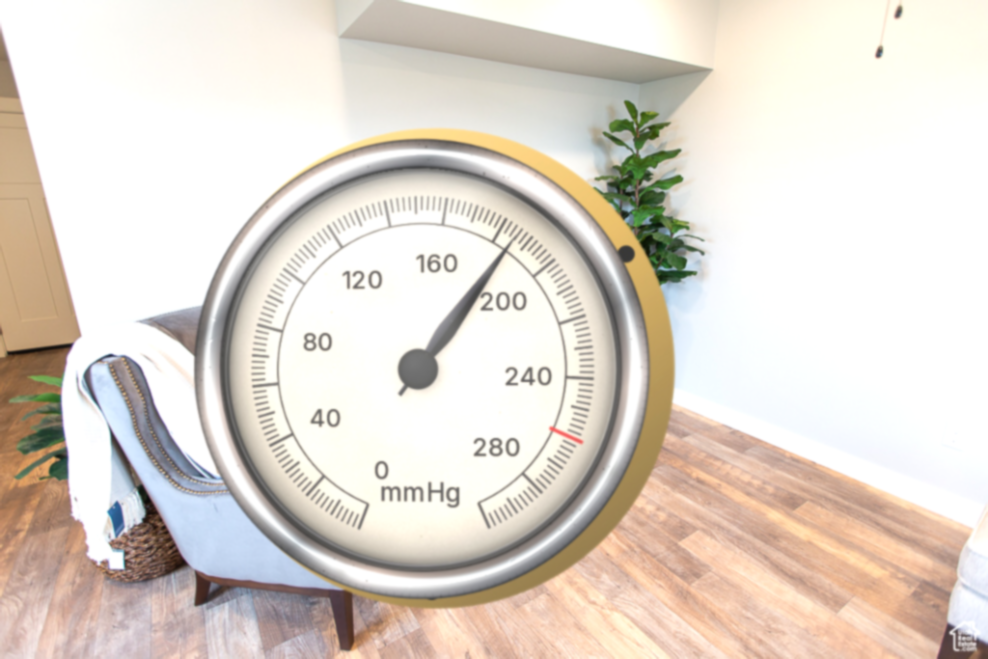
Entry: 186 mmHg
